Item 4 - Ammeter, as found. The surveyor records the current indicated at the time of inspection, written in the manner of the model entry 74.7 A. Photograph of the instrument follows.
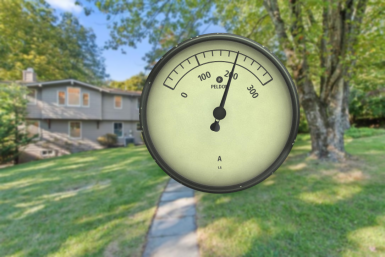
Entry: 200 A
